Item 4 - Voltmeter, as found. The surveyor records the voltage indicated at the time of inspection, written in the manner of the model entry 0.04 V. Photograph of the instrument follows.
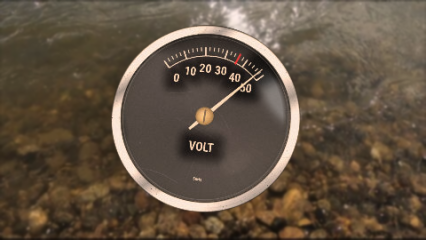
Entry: 48 V
